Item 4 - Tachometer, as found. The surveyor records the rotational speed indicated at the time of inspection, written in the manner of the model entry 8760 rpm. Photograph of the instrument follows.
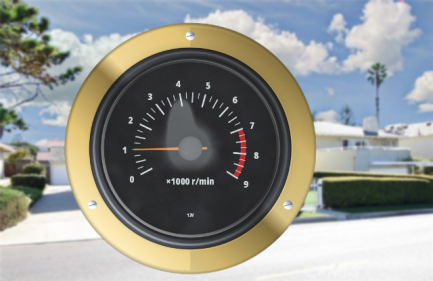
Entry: 1000 rpm
